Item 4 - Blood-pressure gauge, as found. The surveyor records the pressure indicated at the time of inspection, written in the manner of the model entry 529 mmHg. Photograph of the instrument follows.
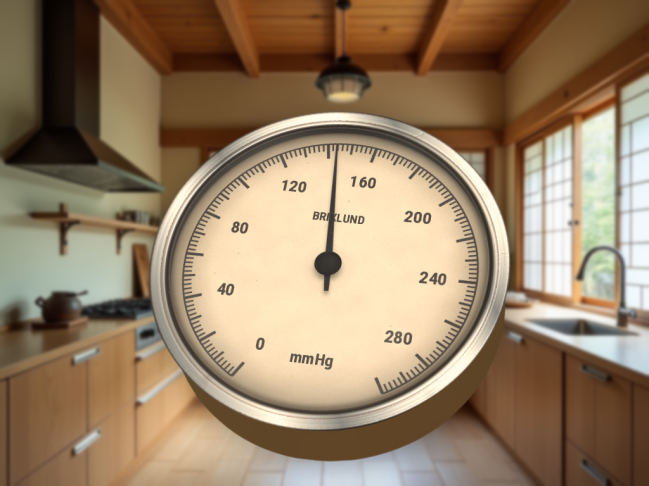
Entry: 144 mmHg
